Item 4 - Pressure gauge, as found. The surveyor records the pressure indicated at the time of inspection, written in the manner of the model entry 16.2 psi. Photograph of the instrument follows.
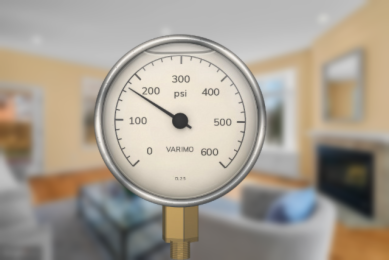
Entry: 170 psi
